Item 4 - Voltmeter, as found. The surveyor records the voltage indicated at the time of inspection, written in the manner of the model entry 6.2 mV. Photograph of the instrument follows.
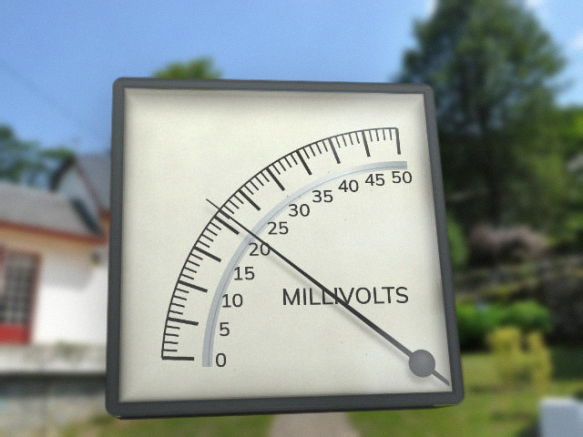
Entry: 21 mV
